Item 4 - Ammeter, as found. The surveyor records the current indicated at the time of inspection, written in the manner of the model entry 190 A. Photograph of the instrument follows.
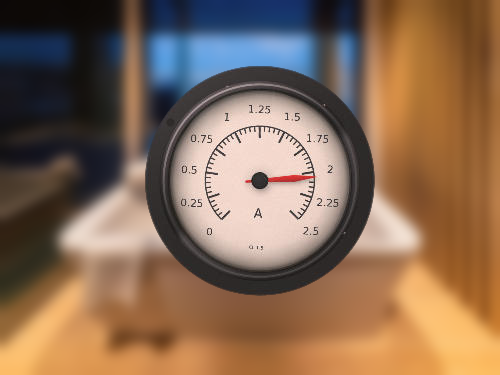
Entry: 2.05 A
